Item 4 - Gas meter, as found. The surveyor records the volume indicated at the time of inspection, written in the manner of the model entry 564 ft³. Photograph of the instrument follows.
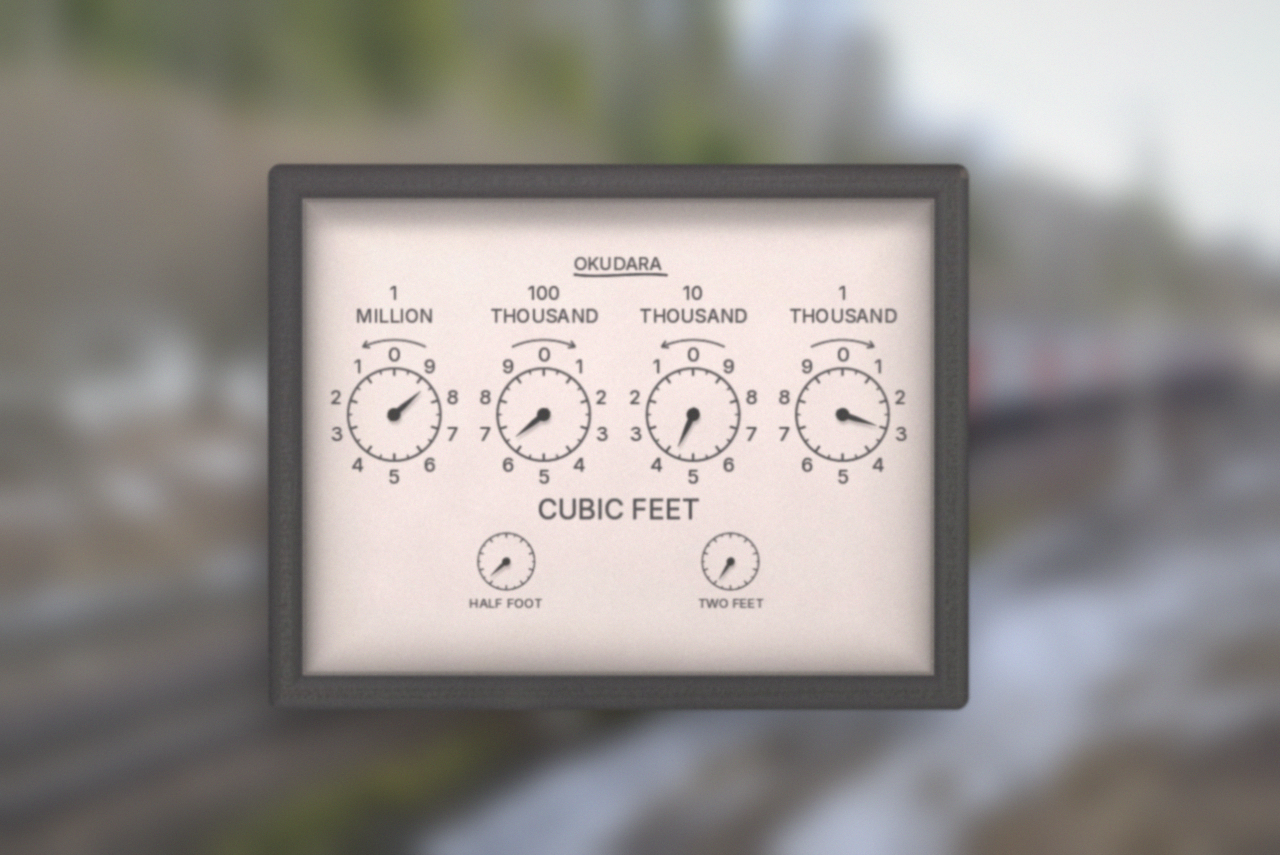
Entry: 864300 ft³
